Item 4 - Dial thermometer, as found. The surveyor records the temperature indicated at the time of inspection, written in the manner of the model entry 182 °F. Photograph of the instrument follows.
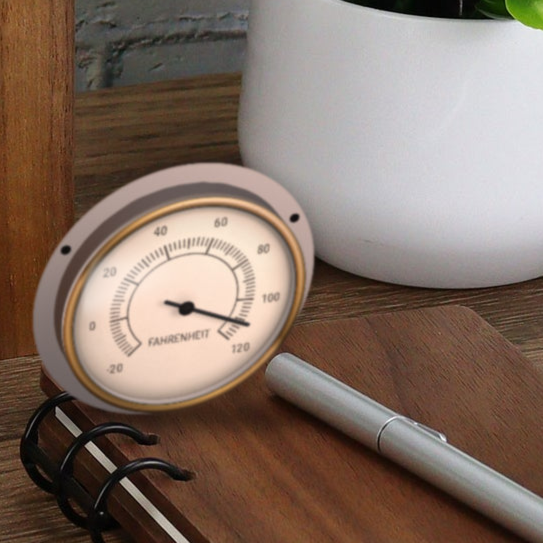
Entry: 110 °F
